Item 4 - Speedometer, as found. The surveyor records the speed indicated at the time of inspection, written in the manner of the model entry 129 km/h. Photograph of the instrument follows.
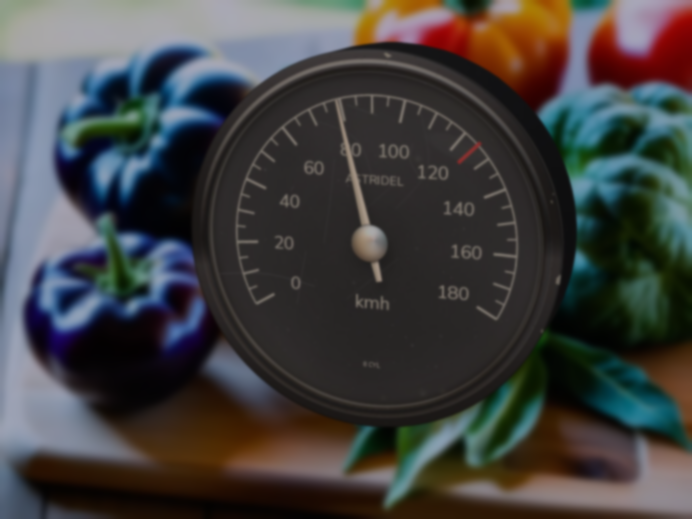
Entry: 80 km/h
